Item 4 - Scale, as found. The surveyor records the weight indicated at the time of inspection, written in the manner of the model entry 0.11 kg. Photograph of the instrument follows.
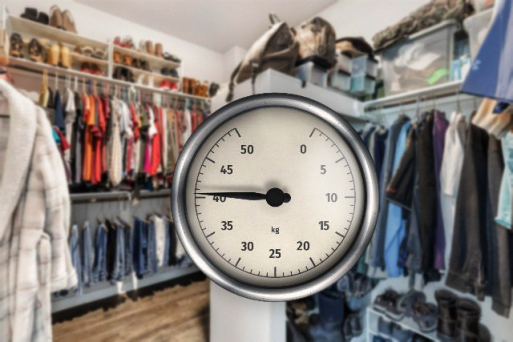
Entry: 40.5 kg
